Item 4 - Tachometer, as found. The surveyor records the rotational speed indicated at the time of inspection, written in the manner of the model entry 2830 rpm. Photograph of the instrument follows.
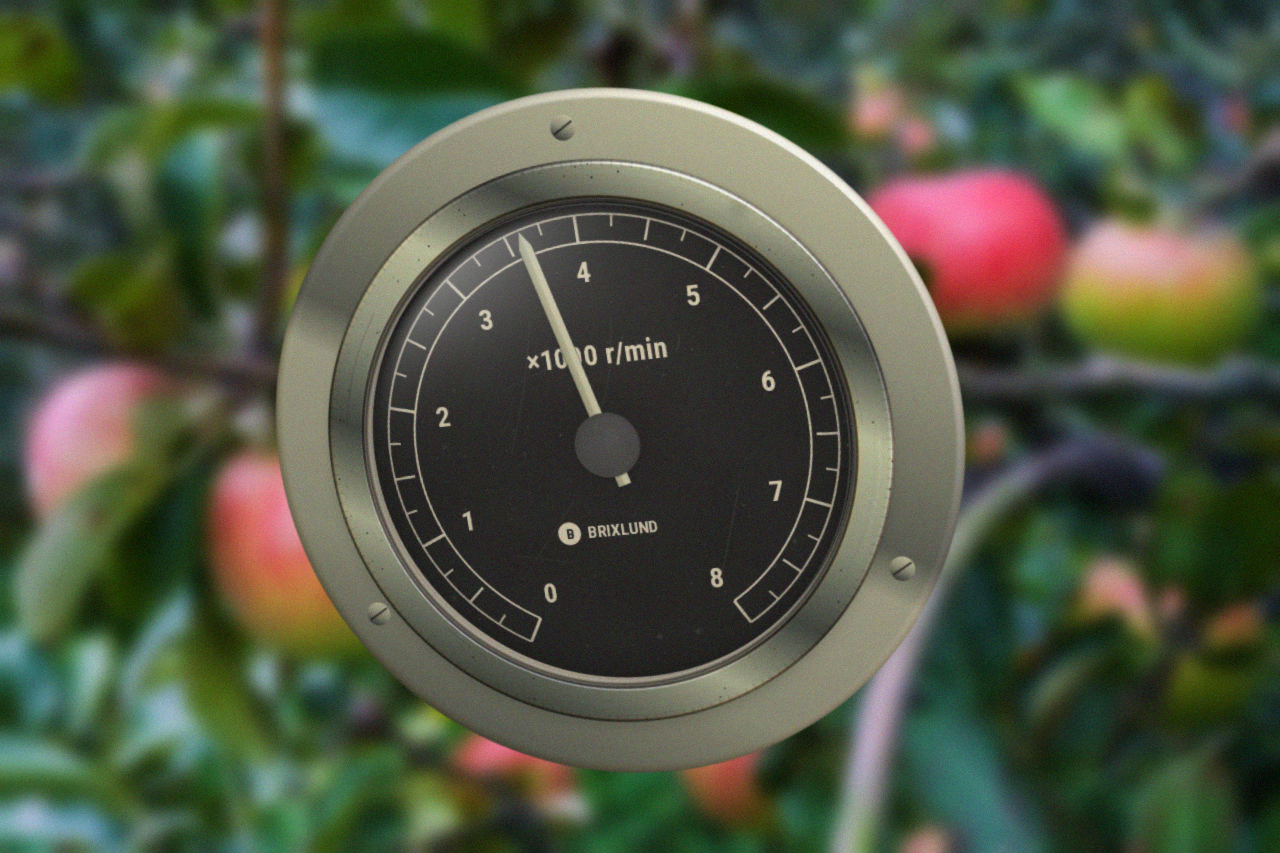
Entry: 3625 rpm
